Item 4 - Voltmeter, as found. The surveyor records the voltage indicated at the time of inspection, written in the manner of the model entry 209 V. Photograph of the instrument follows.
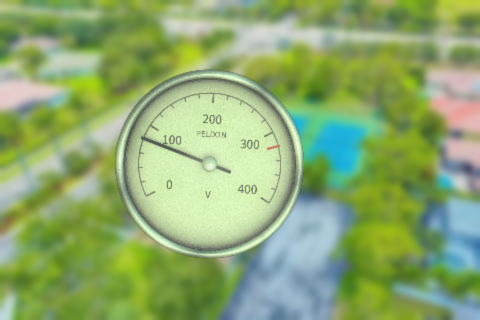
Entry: 80 V
